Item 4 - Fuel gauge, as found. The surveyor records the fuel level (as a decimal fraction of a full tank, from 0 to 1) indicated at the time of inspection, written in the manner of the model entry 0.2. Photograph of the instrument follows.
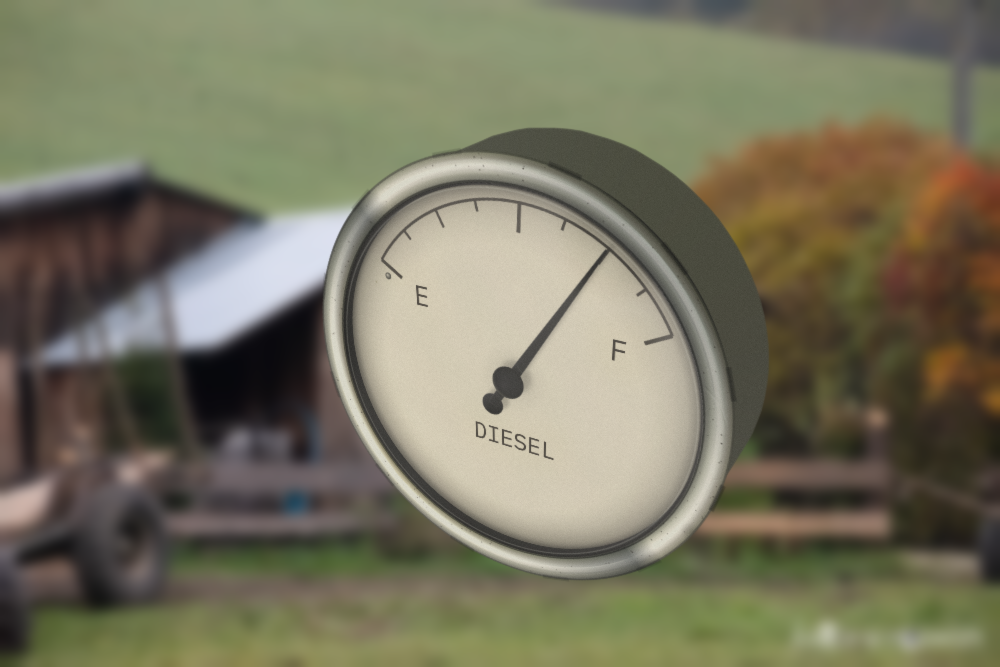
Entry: 0.75
